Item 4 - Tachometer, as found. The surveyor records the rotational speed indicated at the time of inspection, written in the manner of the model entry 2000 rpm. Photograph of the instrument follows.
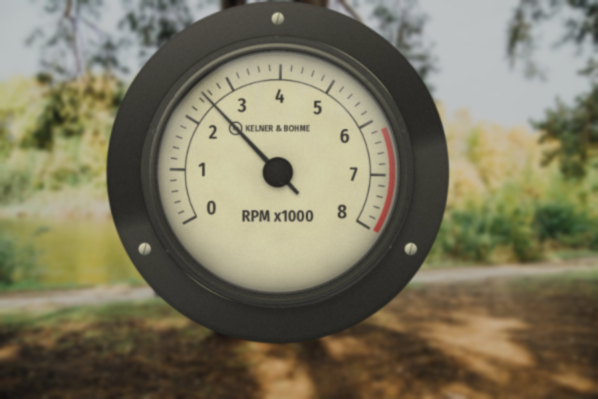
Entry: 2500 rpm
